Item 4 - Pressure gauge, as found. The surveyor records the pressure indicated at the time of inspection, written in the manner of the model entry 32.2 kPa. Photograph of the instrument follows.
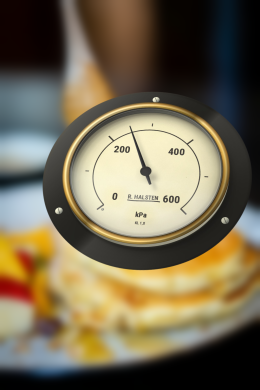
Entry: 250 kPa
